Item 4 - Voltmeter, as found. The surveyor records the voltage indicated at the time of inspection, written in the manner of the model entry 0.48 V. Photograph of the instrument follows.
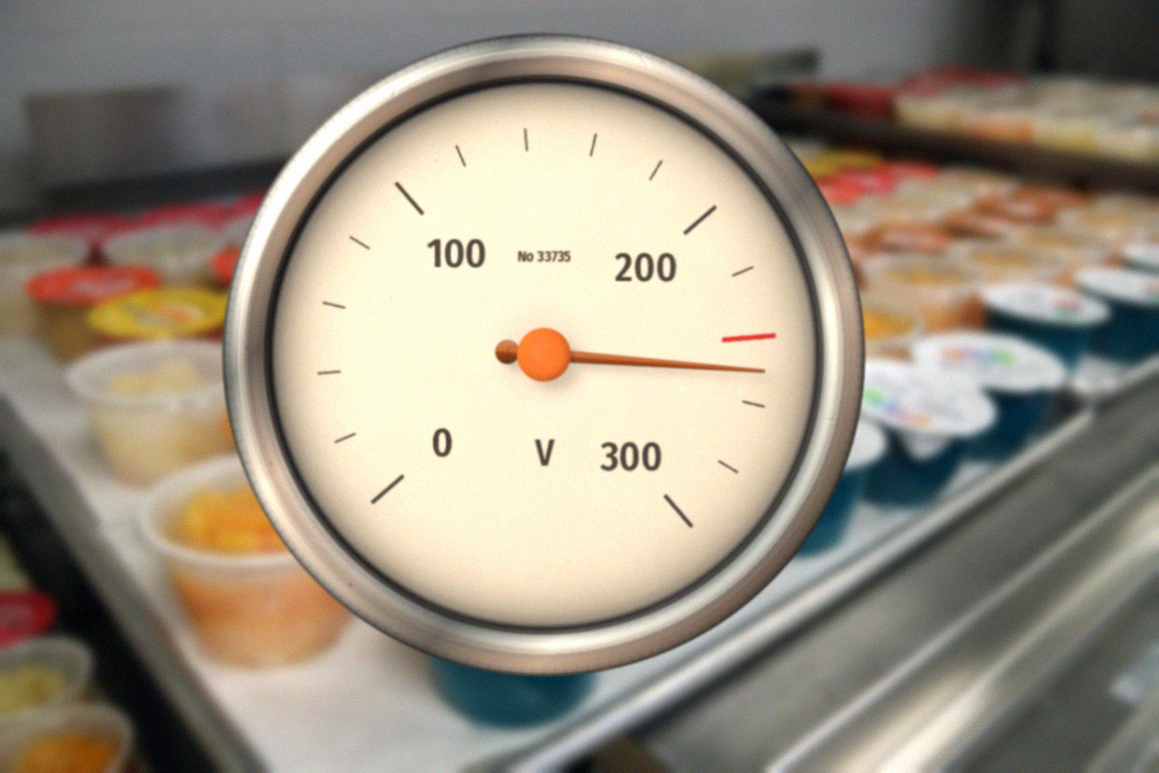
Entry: 250 V
